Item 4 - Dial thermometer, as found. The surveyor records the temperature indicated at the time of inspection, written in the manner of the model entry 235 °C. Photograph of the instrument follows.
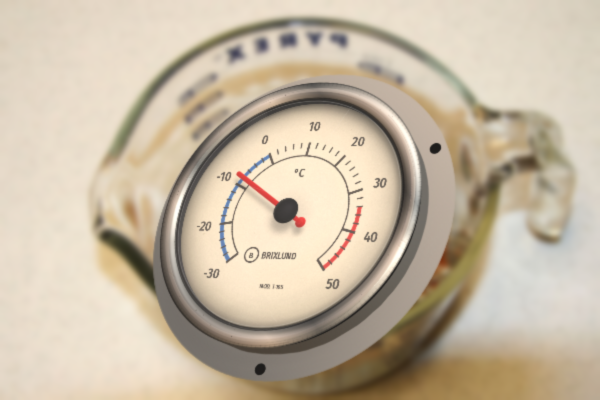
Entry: -8 °C
